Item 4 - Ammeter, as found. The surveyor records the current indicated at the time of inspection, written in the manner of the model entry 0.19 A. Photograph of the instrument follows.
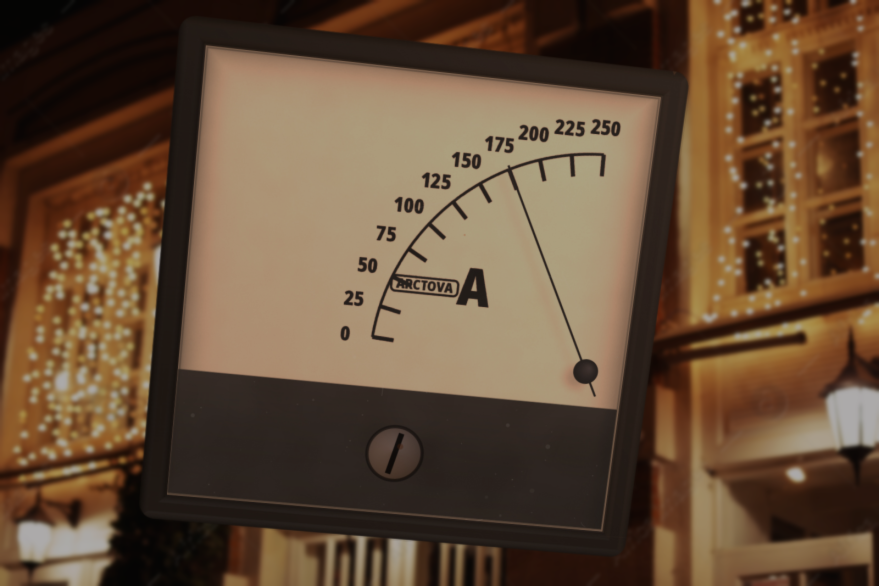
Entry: 175 A
